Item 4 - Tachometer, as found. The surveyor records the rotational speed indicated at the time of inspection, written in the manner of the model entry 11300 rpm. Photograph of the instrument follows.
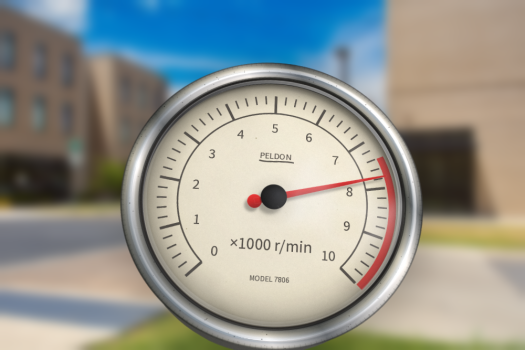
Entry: 7800 rpm
